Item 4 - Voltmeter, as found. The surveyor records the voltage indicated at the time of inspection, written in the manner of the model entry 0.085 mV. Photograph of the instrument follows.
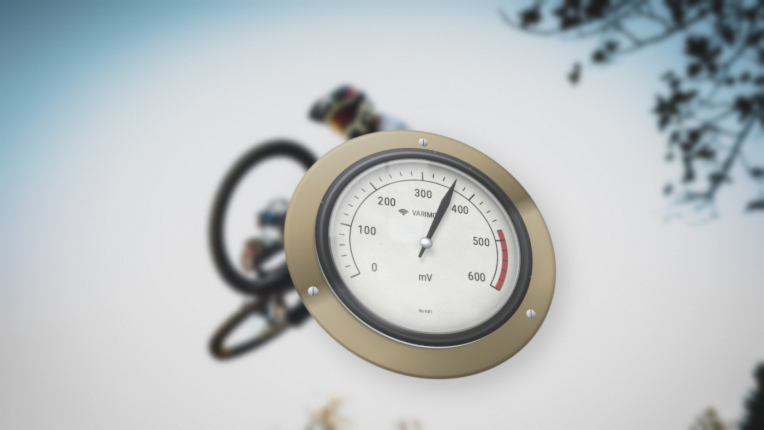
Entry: 360 mV
